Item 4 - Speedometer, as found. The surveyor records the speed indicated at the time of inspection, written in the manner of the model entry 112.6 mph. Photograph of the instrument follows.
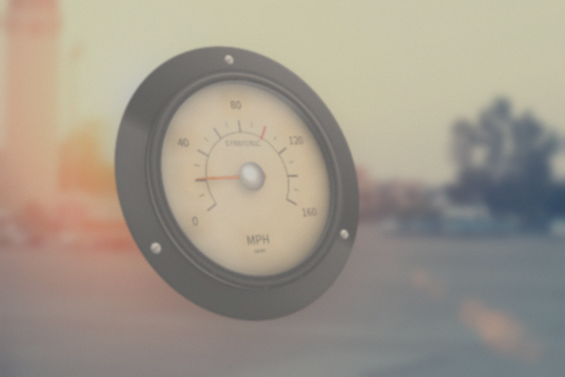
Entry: 20 mph
